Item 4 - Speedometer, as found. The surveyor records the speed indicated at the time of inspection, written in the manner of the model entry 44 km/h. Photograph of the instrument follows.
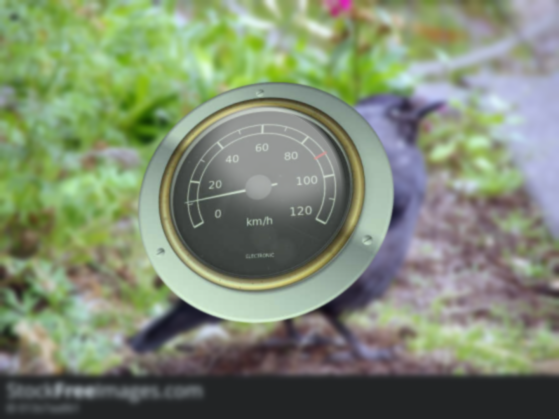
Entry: 10 km/h
